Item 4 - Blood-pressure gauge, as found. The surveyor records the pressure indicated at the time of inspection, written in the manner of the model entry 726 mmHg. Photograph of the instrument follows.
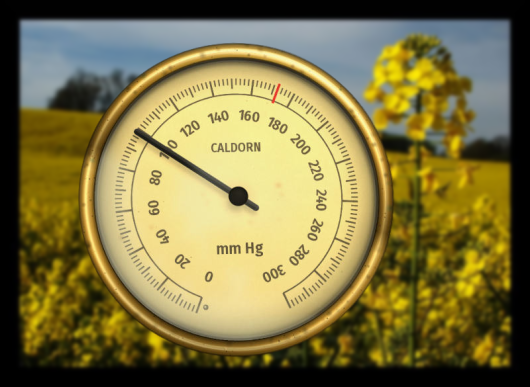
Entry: 98 mmHg
